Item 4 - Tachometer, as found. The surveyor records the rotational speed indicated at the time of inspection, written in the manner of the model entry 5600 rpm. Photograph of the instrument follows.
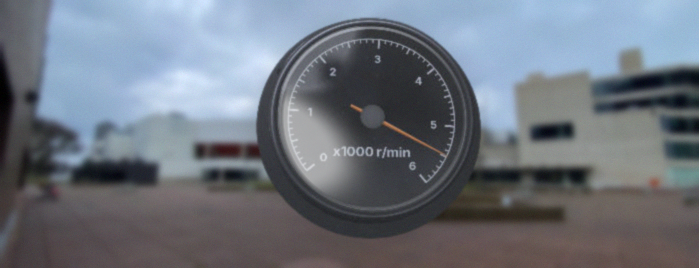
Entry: 5500 rpm
